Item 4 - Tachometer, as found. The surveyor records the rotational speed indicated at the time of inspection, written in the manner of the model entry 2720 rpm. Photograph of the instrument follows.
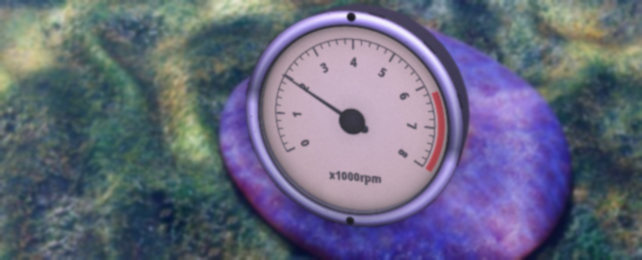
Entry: 2000 rpm
